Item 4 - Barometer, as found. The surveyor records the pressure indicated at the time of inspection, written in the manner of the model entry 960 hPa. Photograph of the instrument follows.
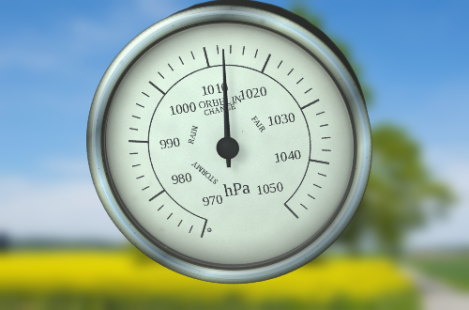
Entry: 1013 hPa
